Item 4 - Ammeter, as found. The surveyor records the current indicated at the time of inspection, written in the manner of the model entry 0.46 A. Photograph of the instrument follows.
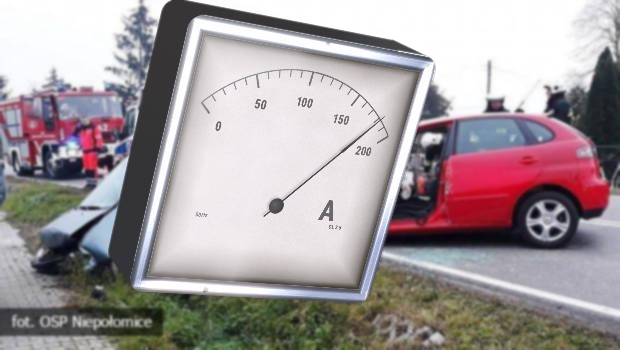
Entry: 180 A
